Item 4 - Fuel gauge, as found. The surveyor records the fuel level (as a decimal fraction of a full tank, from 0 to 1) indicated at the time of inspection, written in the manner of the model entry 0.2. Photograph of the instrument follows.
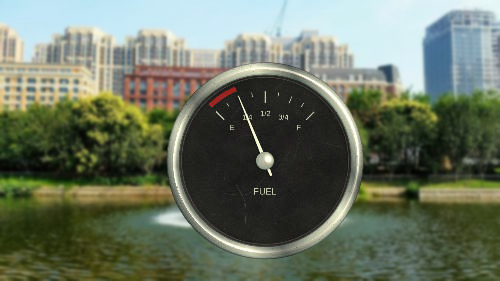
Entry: 0.25
